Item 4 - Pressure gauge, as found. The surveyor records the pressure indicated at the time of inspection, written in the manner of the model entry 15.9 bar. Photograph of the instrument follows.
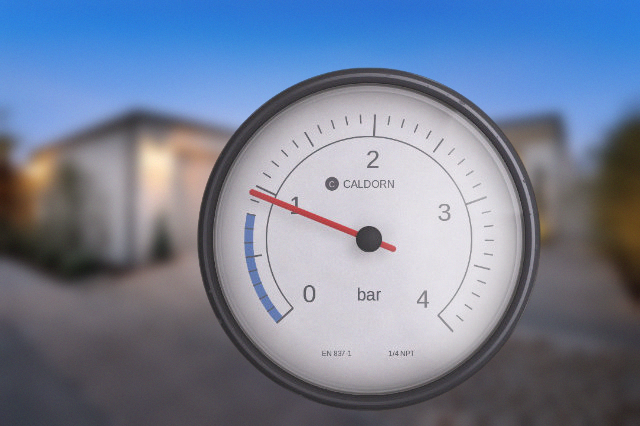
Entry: 0.95 bar
